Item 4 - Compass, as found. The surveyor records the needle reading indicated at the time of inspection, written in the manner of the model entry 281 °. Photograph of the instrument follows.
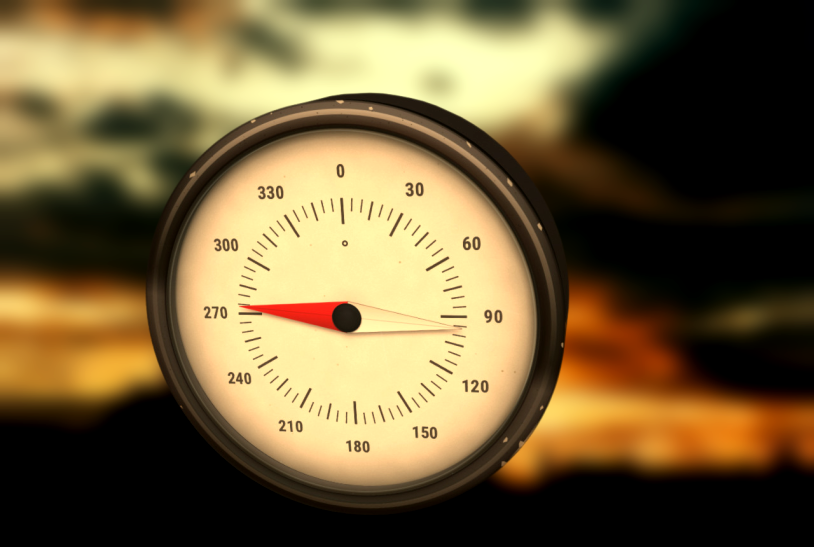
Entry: 275 °
